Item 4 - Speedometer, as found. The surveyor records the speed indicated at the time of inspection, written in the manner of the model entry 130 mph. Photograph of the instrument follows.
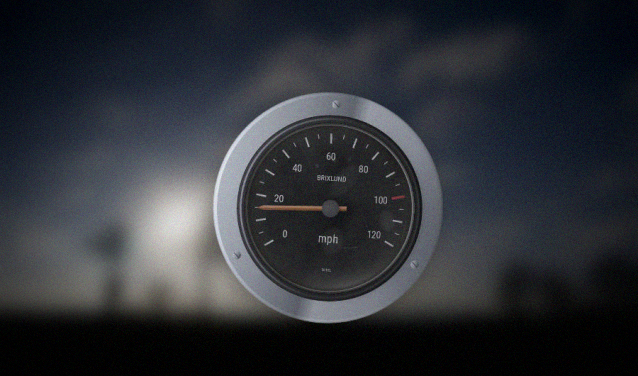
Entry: 15 mph
